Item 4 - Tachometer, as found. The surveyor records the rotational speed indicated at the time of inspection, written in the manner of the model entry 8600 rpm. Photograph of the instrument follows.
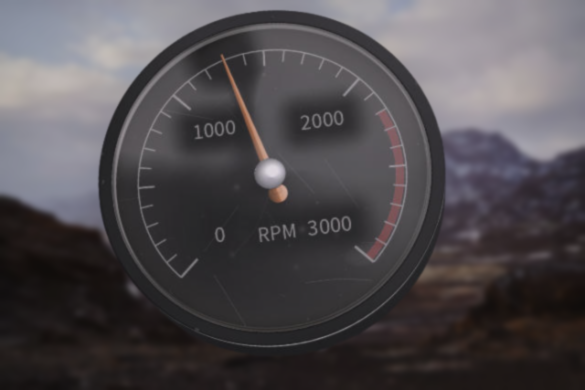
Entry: 1300 rpm
